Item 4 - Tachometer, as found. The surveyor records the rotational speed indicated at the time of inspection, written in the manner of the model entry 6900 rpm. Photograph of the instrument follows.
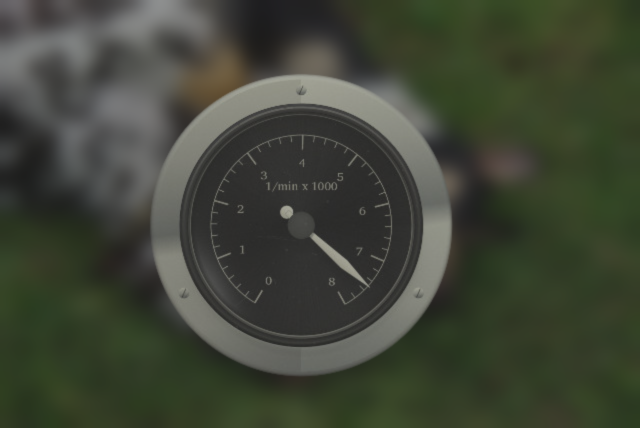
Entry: 7500 rpm
